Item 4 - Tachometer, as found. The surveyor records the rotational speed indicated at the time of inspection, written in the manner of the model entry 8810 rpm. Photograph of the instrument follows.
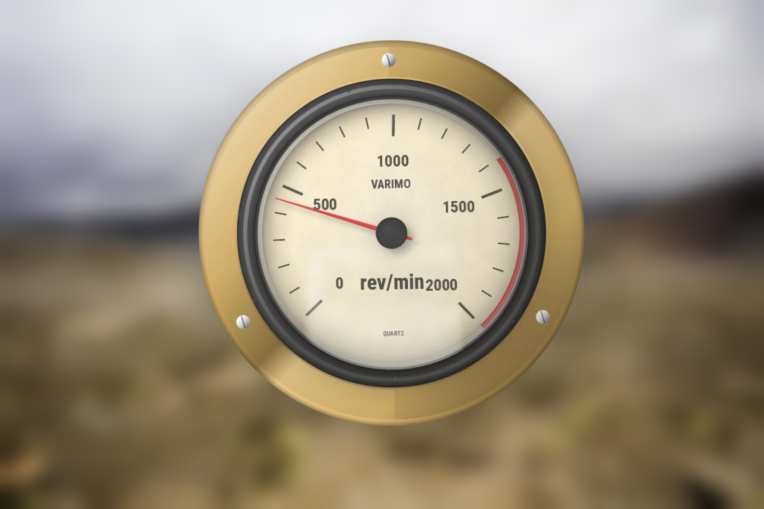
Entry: 450 rpm
